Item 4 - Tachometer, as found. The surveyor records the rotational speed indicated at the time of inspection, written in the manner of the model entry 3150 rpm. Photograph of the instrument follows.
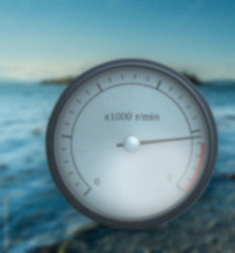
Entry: 4100 rpm
